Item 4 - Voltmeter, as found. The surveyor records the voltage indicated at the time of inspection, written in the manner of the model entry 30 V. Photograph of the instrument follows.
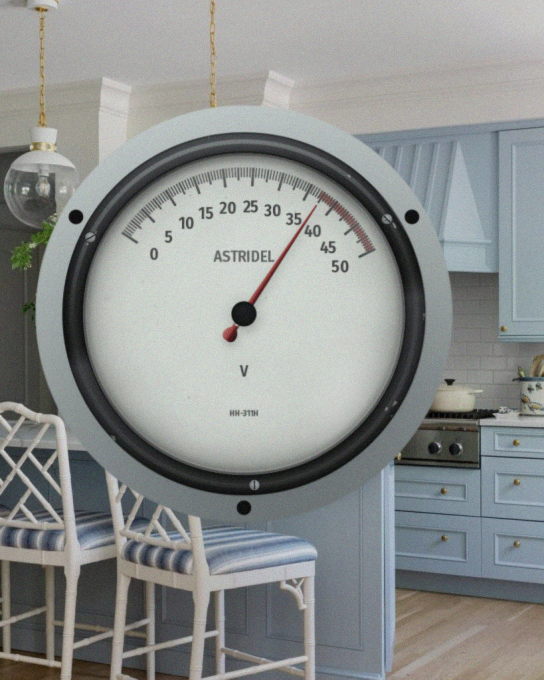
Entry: 37.5 V
